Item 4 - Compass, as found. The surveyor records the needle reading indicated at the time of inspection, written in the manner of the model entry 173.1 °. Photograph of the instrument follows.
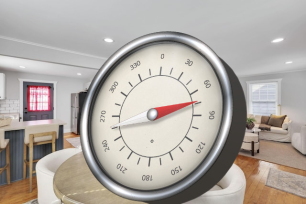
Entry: 75 °
